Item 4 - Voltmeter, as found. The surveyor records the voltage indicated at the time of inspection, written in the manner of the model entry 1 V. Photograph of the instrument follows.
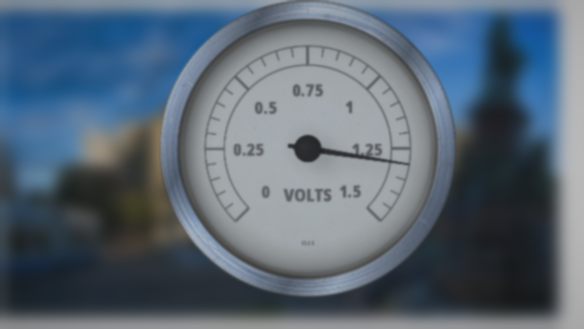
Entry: 1.3 V
